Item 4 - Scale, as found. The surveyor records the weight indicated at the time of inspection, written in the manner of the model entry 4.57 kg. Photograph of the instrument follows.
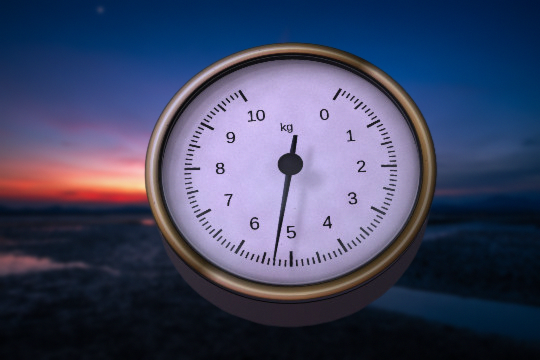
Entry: 5.3 kg
